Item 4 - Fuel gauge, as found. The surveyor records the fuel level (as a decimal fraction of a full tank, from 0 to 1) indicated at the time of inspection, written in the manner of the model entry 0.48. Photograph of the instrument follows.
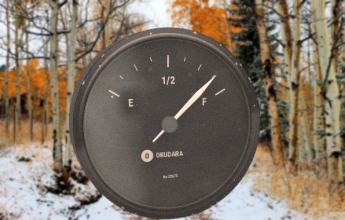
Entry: 0.875
